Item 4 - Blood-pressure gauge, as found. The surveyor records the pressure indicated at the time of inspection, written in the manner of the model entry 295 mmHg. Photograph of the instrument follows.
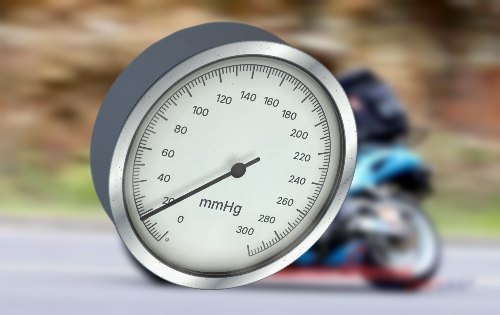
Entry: 20 mmHg
